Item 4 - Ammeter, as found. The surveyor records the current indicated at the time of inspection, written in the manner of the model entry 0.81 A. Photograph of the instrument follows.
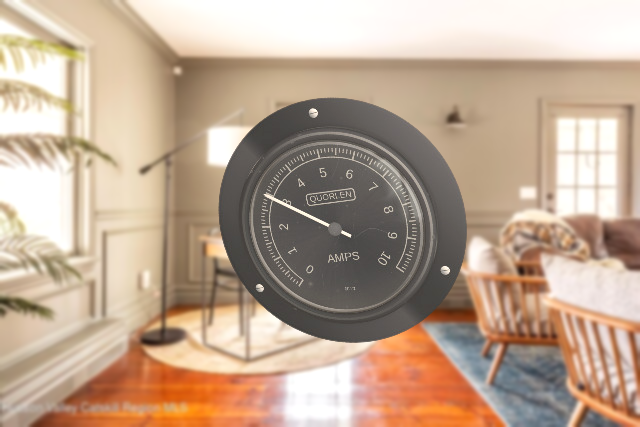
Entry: 3 A
